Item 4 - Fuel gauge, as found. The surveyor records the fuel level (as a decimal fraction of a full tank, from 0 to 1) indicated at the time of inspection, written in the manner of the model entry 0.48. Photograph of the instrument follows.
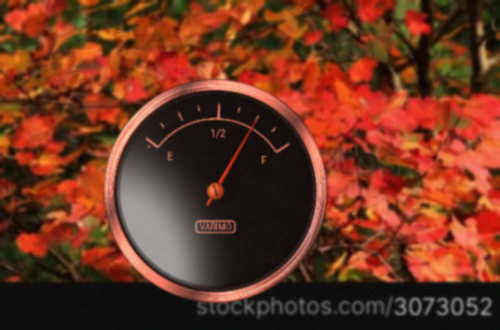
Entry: 0.75
